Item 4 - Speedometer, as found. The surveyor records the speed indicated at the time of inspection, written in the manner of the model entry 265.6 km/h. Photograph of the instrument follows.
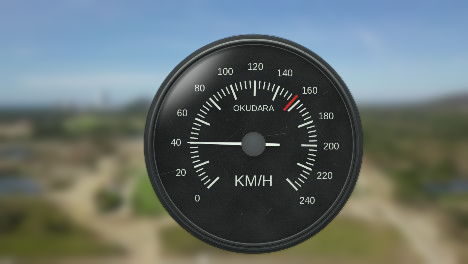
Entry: 40 km/h
